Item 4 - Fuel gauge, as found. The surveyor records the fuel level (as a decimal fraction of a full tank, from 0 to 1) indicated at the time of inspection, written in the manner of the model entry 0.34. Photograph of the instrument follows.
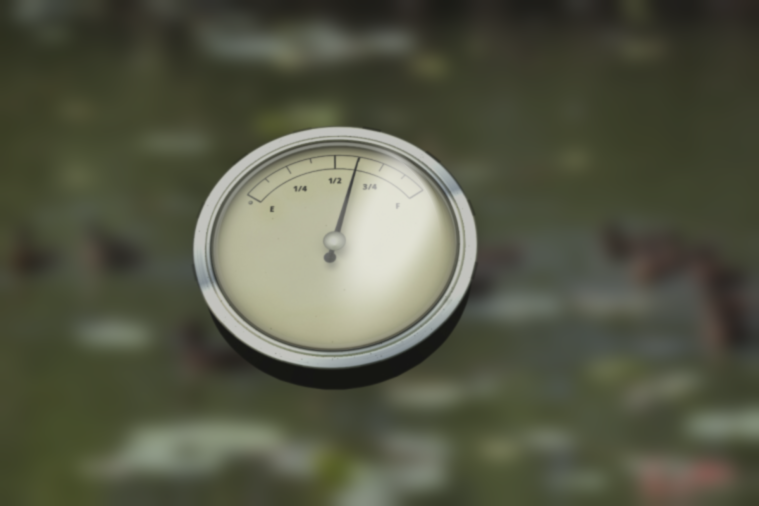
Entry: 0.625
